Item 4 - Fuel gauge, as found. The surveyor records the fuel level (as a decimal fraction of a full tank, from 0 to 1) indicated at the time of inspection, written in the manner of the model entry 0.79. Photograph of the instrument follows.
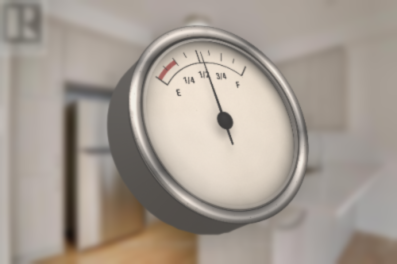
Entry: 0.5
